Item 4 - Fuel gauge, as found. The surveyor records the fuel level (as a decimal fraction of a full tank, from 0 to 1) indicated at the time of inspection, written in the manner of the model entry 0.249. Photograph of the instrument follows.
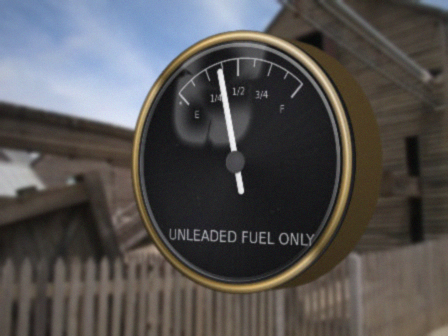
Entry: 0.375
